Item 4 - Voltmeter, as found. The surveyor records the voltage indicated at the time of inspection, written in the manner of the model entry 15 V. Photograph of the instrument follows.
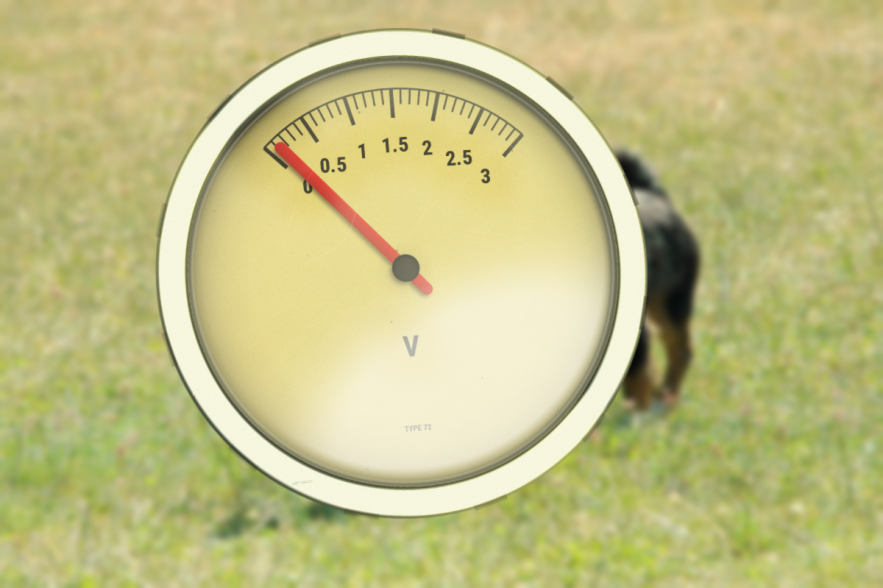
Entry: 0.1 V
